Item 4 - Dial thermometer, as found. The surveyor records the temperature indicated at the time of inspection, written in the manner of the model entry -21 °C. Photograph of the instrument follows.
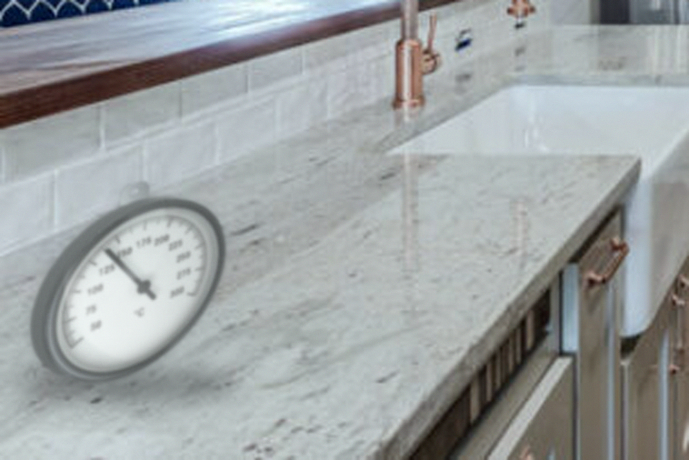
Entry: 137.5 °C
